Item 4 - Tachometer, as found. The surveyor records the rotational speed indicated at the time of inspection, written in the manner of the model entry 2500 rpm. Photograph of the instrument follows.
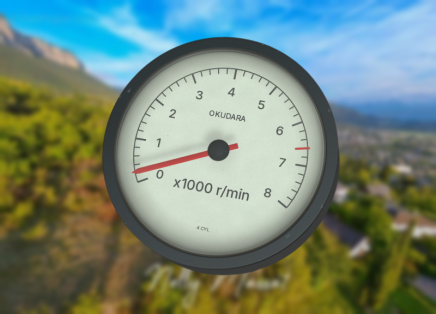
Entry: 200 rpm
